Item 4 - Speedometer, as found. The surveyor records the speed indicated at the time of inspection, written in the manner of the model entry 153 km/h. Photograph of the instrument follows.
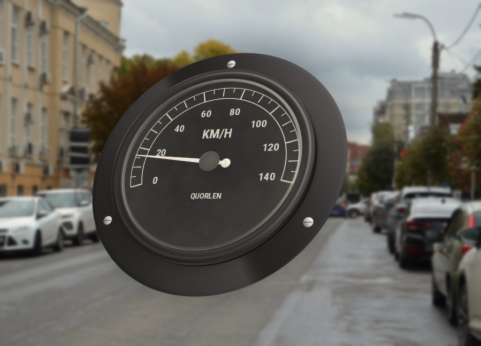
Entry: 15 km/h
